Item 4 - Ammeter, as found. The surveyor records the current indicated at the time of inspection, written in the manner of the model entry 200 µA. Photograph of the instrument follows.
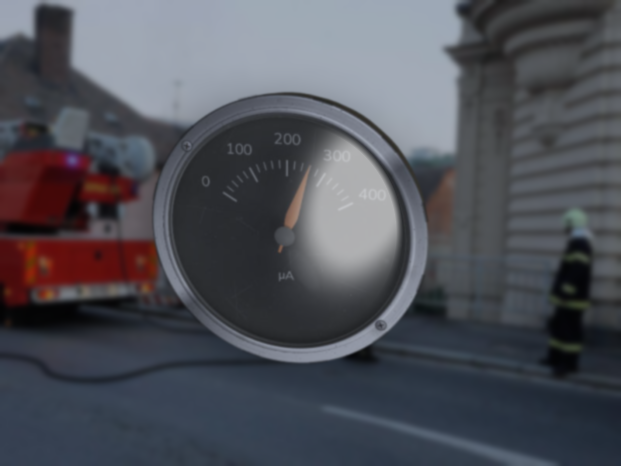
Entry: 260 µA
